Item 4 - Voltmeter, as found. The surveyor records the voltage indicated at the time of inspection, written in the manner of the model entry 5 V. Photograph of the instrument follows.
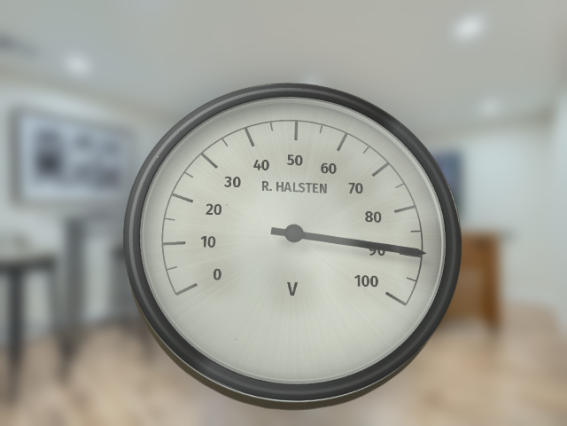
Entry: 90 V
